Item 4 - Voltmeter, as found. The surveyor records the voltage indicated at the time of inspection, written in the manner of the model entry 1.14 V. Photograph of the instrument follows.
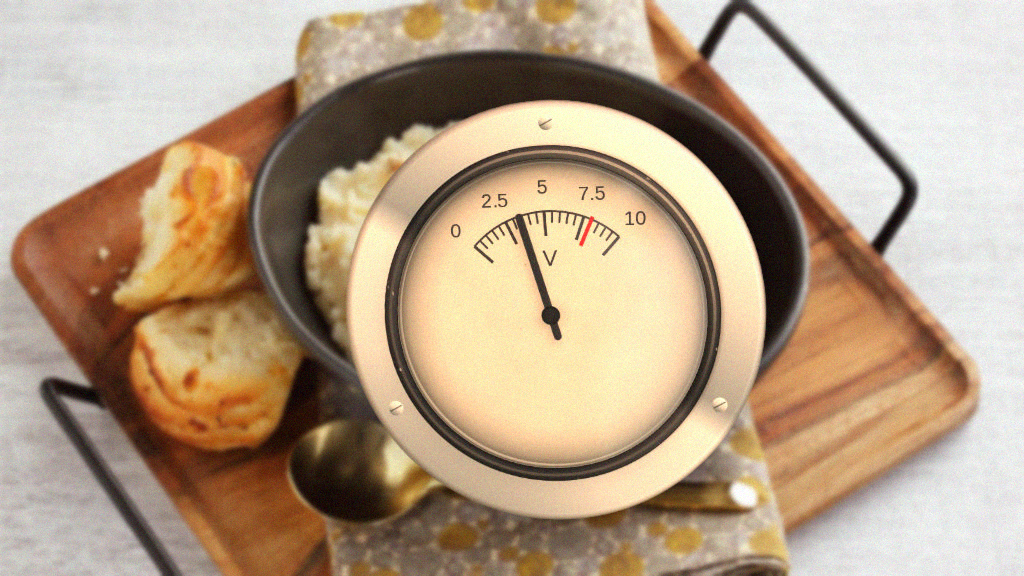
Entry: 3.5 V
